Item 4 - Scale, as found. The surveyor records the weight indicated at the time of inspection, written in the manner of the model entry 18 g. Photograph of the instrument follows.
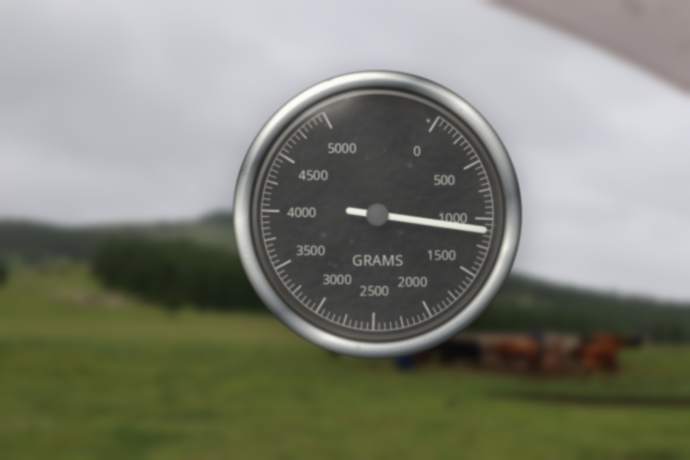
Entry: 1100 g
